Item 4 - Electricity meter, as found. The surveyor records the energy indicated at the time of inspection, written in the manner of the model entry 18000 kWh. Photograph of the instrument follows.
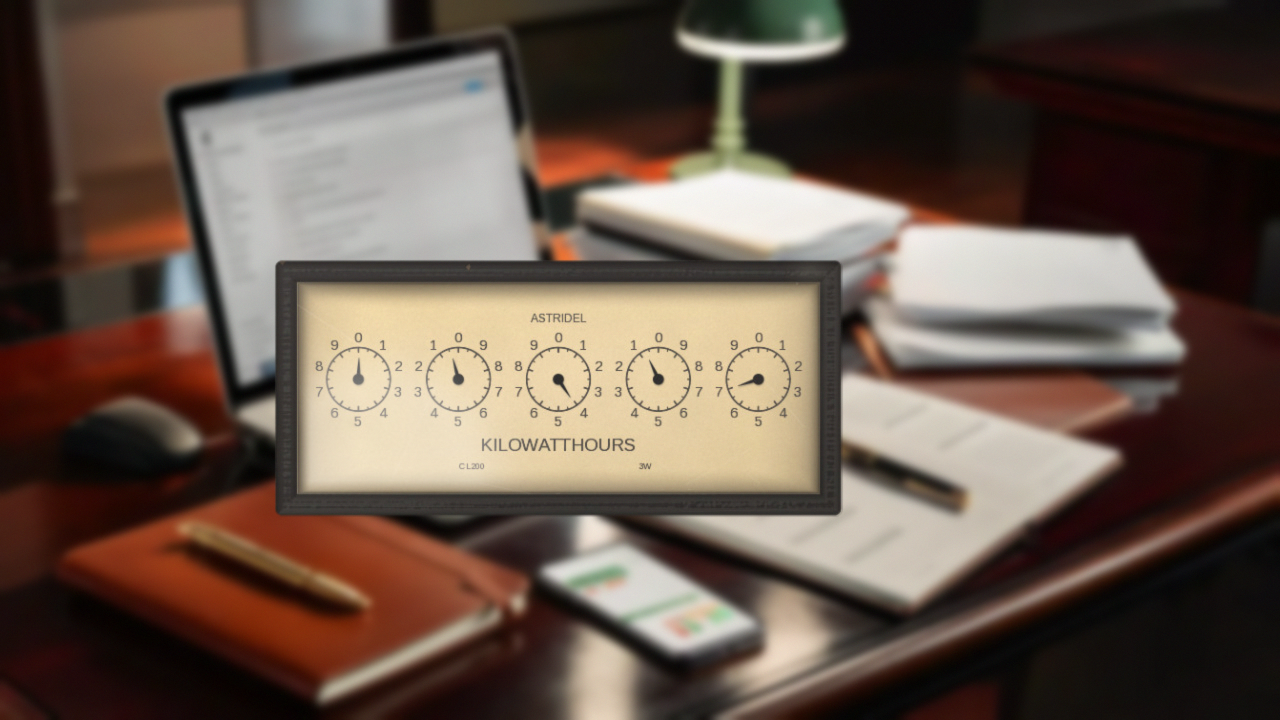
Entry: 407 kWh
